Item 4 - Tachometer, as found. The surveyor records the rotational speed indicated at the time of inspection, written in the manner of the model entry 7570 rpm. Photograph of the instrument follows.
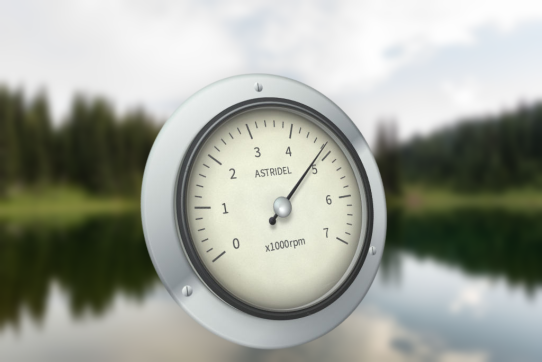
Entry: 4800 rpm
